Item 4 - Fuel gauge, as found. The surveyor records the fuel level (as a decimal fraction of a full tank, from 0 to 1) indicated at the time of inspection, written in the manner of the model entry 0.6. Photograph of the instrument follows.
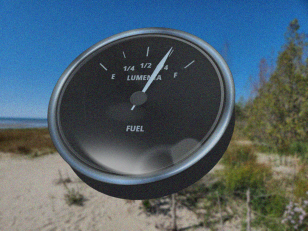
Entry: 0.75
